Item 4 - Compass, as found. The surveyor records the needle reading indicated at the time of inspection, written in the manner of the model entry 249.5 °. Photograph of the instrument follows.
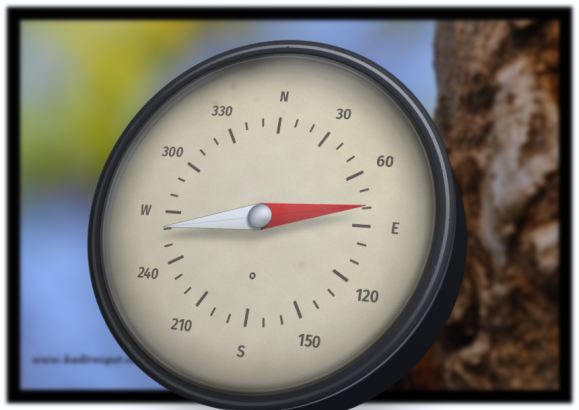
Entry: 80 °
